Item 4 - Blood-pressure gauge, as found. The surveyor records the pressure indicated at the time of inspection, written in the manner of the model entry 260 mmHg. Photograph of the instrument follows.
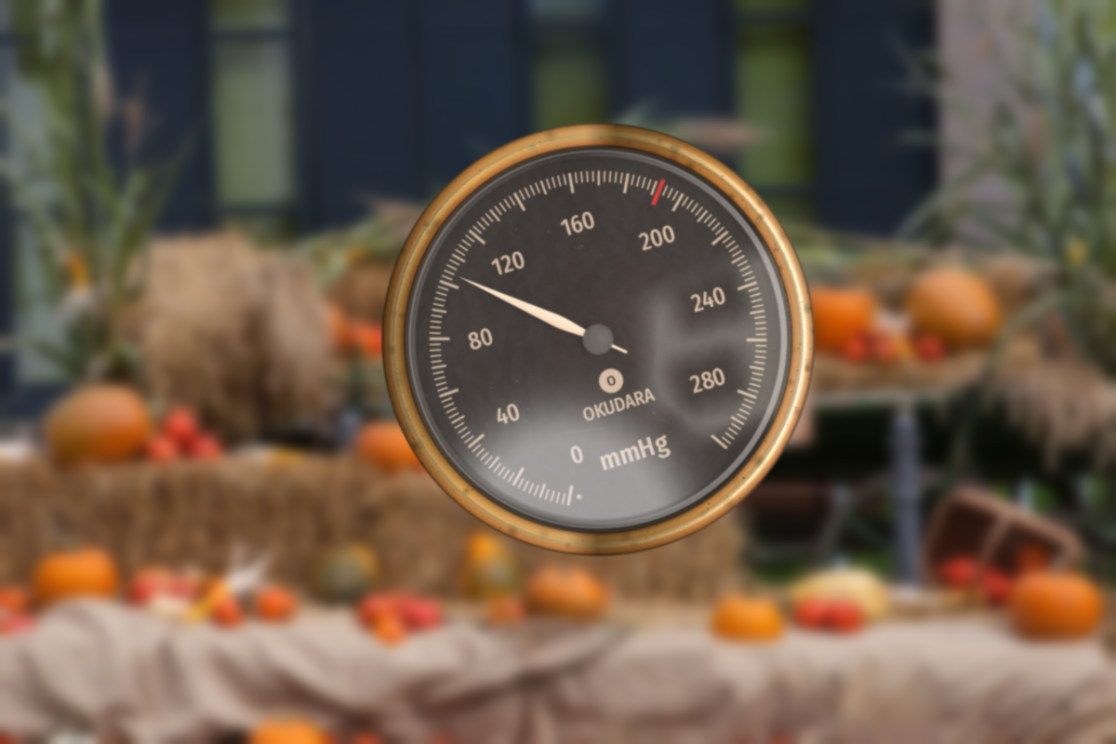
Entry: 104 mmHg
